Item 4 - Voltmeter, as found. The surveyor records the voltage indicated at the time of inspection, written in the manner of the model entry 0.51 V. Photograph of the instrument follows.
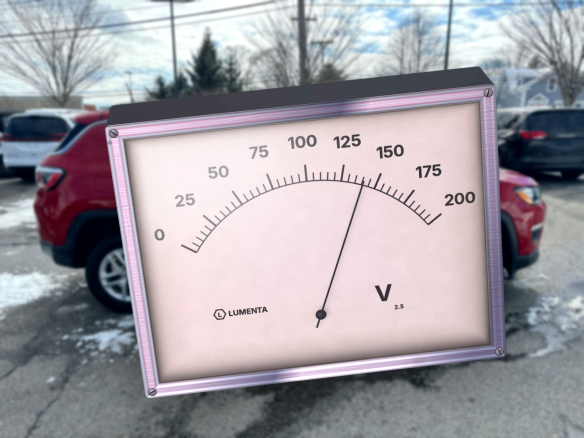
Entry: 140 V
